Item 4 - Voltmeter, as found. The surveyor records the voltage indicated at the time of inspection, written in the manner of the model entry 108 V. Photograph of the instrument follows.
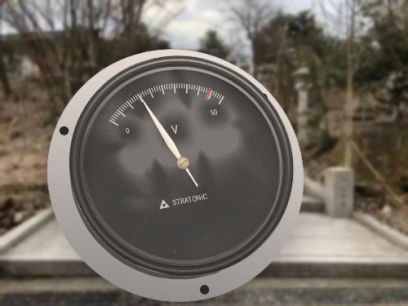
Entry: 15 V
